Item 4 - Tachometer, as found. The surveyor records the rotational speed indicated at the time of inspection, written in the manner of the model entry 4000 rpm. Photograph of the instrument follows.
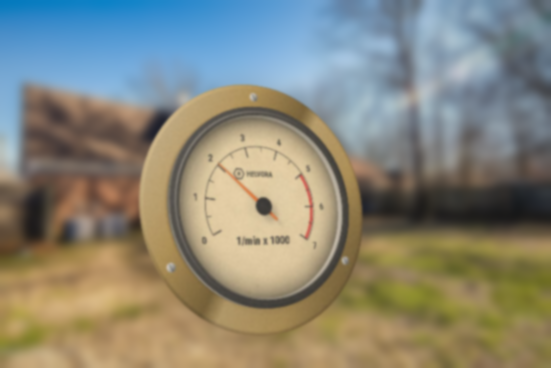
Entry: 2000 rpm
